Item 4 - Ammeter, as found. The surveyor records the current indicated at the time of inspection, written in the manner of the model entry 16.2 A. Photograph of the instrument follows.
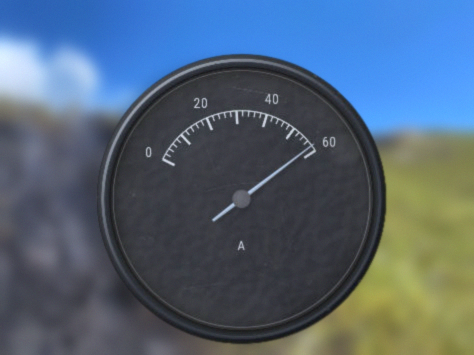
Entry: 58 A
